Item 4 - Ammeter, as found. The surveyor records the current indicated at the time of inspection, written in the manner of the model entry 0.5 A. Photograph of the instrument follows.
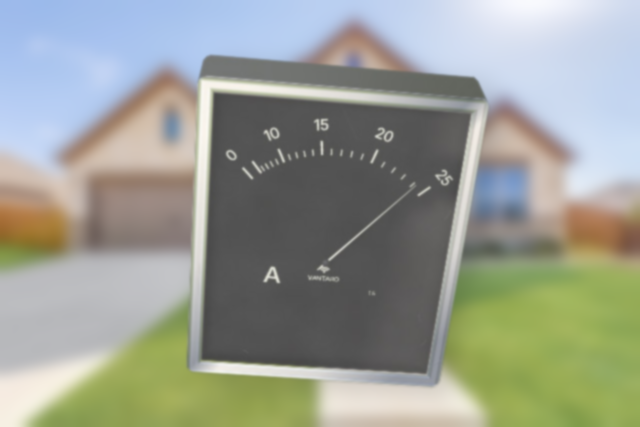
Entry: 24 A
